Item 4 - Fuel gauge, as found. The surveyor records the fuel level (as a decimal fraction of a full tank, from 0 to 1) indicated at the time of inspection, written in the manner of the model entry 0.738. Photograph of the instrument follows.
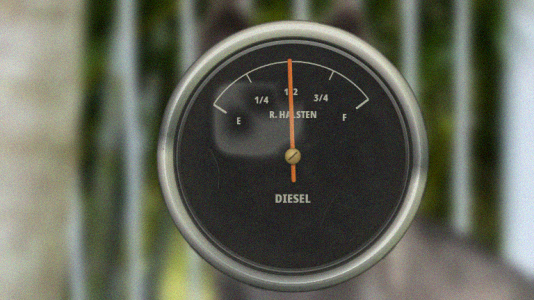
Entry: 0.5
